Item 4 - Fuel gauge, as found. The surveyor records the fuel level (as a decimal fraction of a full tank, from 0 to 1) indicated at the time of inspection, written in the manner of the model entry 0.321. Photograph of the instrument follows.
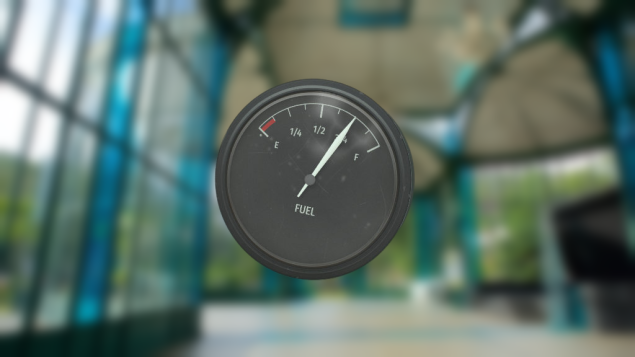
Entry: 0.75
